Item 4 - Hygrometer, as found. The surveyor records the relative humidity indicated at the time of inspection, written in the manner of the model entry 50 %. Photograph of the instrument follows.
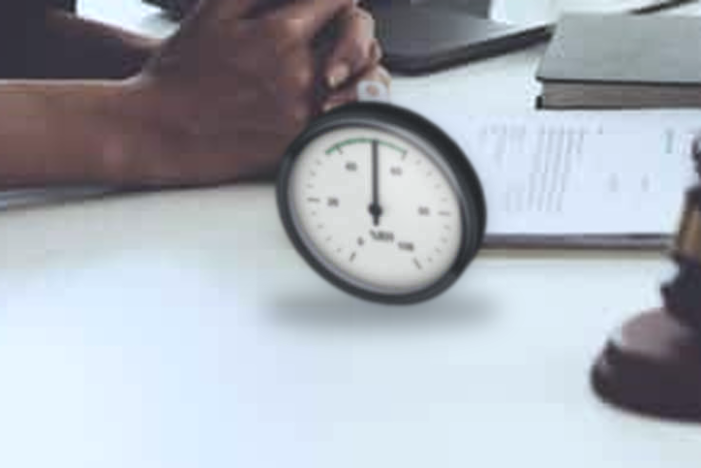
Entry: 52 %
